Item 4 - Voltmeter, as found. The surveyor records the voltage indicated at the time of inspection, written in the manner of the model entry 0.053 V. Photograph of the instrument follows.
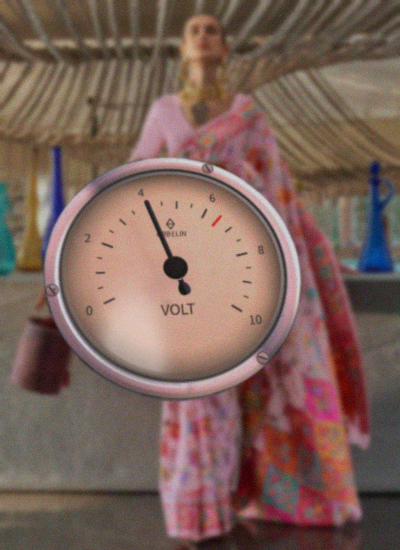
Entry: 4 V
